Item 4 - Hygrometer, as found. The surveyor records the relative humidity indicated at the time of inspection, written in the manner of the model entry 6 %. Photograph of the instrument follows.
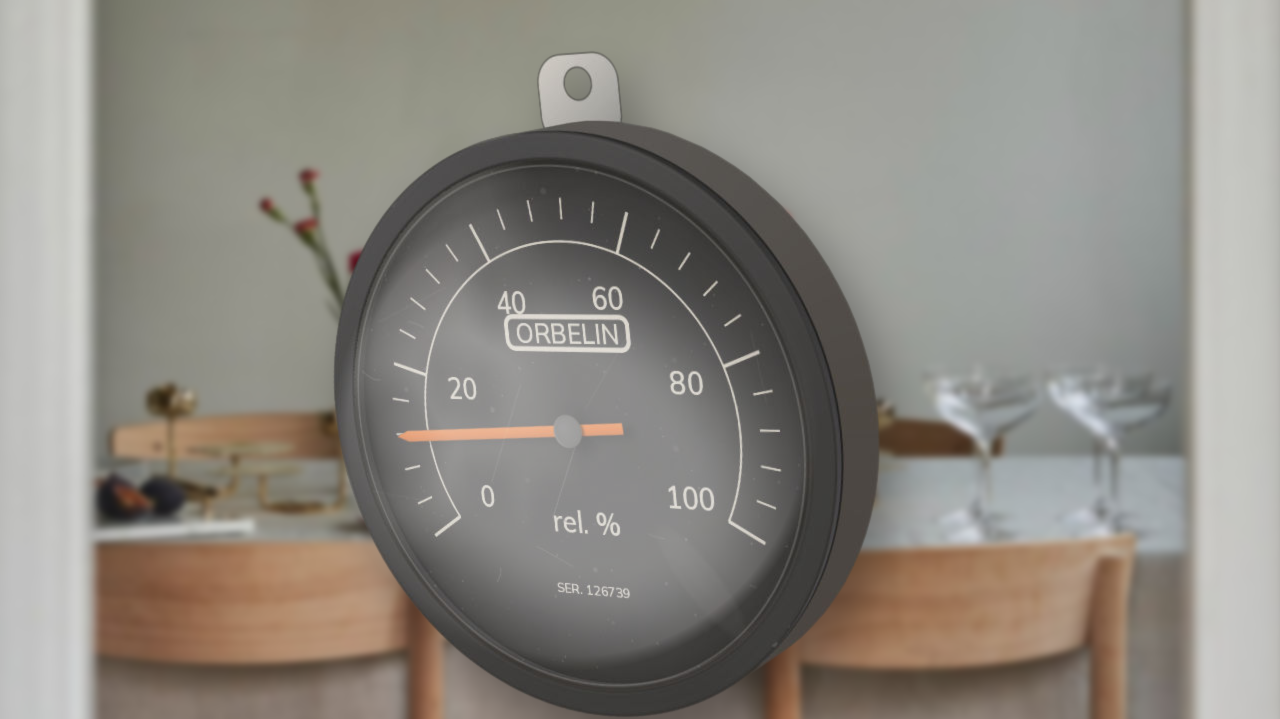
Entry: 12 %
